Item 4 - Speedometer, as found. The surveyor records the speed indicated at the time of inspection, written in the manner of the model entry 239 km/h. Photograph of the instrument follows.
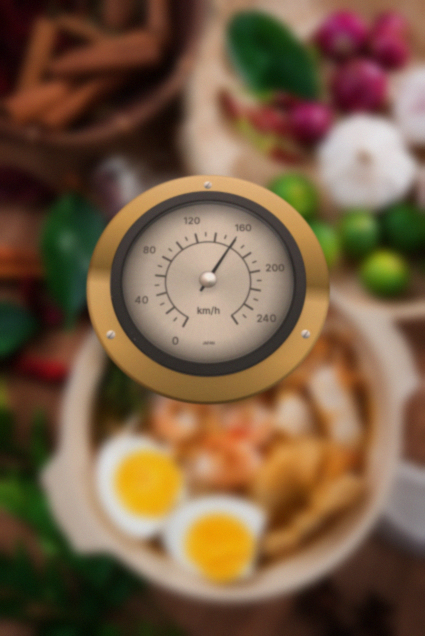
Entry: 160 km/h
